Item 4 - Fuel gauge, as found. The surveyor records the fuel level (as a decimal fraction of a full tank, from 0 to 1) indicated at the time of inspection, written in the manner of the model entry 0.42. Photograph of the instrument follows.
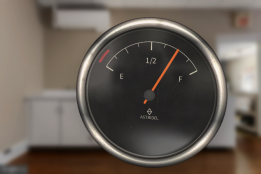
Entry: 0.75
